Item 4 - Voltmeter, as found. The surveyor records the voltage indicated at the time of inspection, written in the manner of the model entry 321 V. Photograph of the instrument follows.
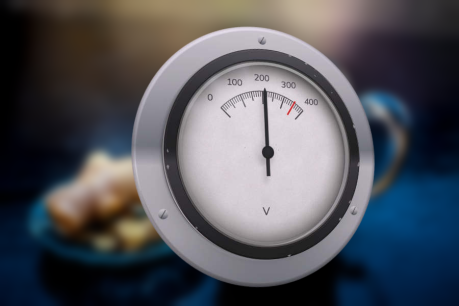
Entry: 200 V
